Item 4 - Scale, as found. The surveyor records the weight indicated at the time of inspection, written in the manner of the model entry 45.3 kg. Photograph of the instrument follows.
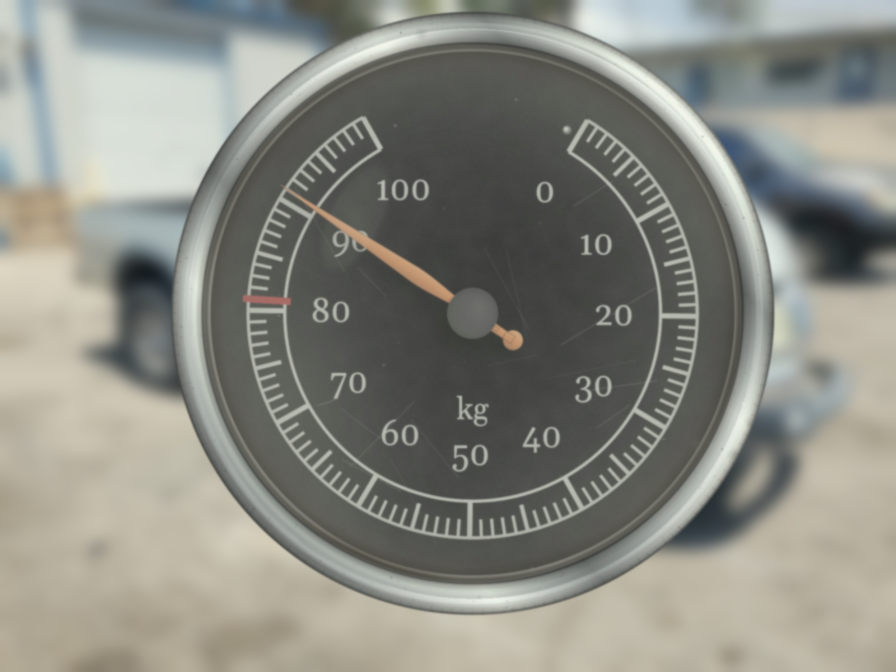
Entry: 91 kg
